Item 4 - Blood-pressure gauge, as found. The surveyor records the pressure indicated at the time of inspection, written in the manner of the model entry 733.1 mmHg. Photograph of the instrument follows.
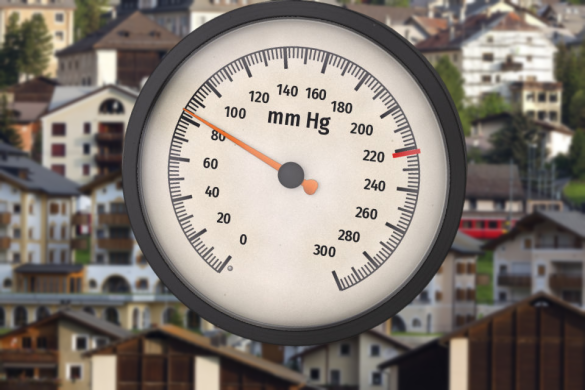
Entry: 84 mmHg
